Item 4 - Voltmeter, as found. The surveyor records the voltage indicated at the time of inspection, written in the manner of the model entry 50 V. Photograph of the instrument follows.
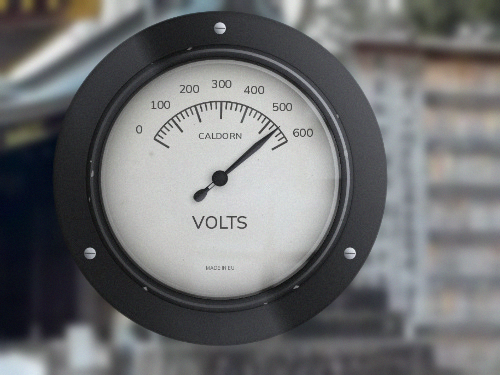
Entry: 540 V
